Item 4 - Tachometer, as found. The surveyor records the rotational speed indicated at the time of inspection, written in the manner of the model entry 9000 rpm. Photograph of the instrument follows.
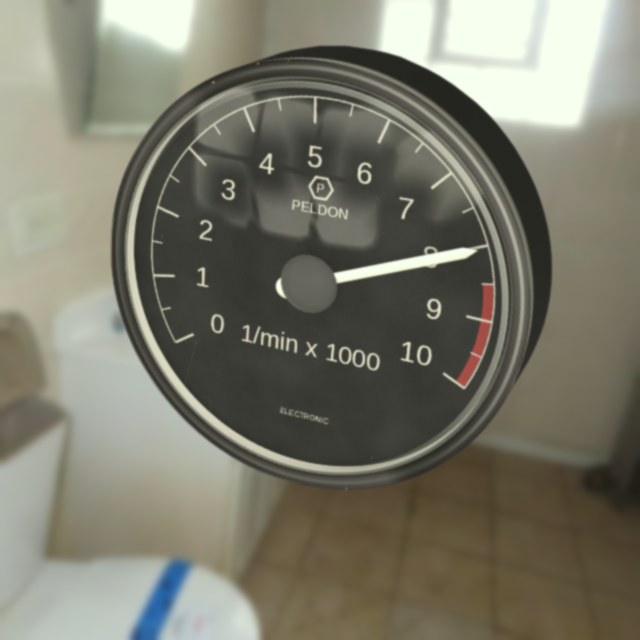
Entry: 8000 rpm
